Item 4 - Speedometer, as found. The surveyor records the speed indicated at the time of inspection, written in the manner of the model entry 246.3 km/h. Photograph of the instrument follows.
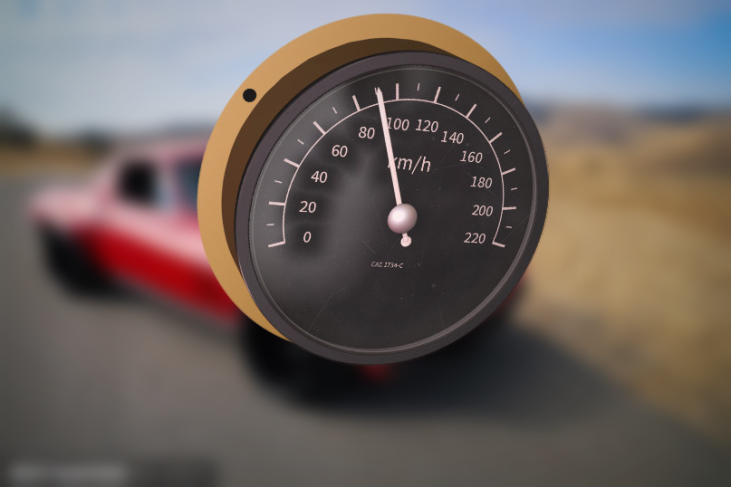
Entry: 90 km/h
